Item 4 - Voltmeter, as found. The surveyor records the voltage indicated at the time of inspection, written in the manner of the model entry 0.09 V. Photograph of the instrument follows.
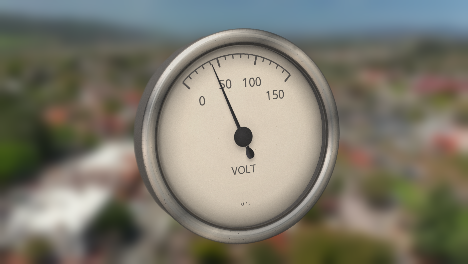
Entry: 40 V
